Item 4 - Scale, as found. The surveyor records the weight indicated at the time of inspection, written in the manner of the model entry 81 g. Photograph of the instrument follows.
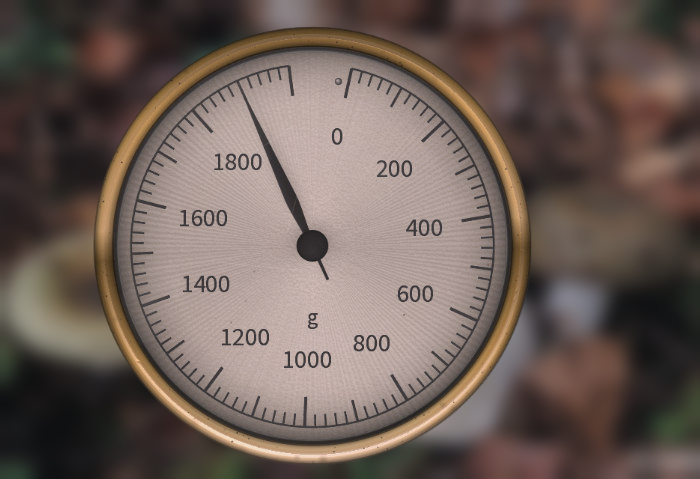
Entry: 1900 g
